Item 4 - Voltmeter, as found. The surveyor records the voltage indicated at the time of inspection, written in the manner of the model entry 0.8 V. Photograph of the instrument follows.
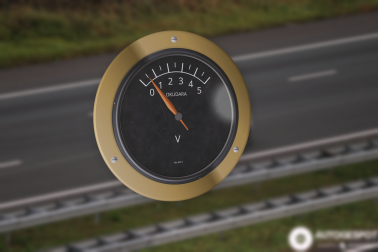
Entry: 0.5 V
